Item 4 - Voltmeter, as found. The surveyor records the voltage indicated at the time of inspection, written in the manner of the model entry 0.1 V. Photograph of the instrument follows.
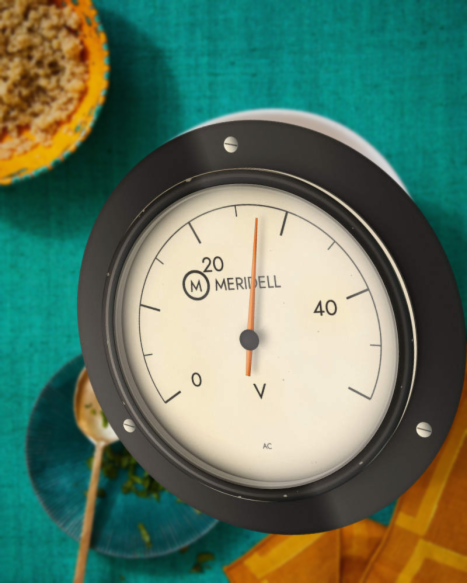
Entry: 27.5 V
